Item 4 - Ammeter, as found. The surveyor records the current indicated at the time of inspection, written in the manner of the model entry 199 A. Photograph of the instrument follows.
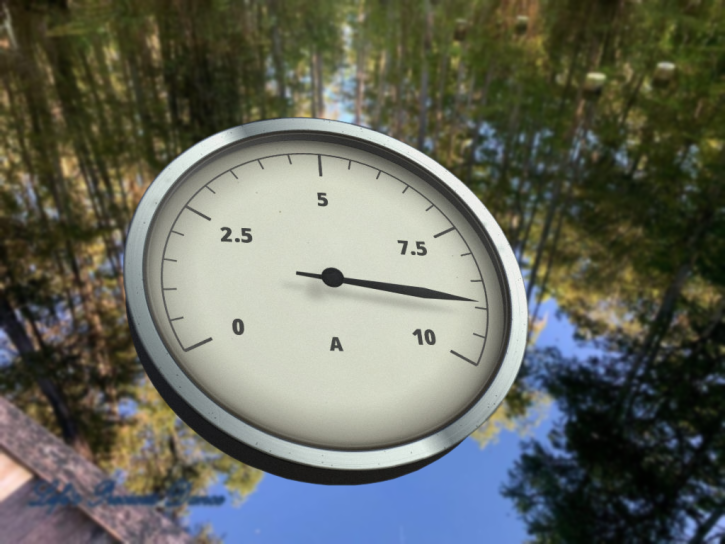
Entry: 9 A
